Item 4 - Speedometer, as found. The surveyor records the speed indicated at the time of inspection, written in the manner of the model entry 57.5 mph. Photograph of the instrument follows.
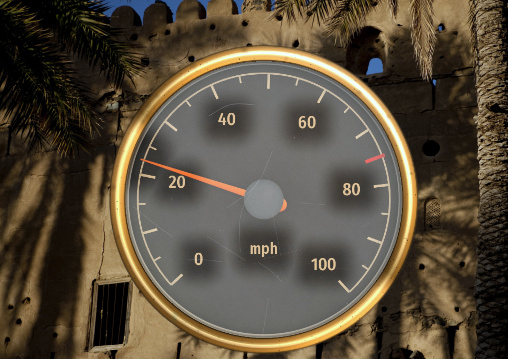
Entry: 22.5 mph
